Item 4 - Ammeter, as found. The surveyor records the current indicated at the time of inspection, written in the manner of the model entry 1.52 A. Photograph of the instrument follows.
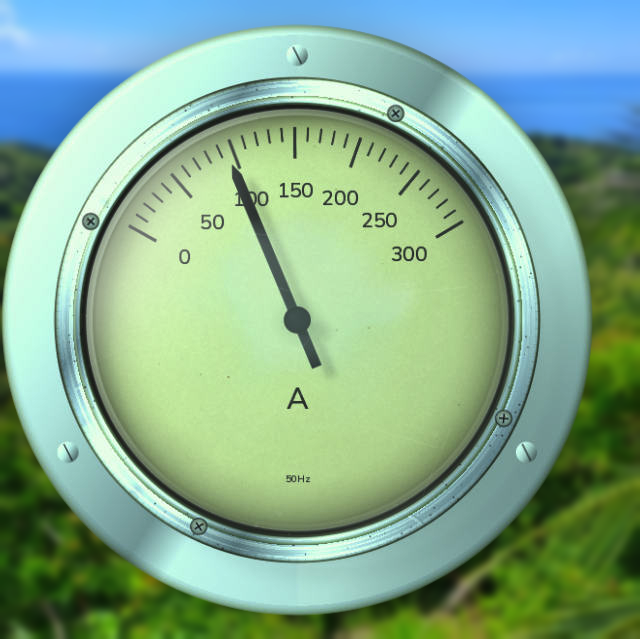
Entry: 95 A
